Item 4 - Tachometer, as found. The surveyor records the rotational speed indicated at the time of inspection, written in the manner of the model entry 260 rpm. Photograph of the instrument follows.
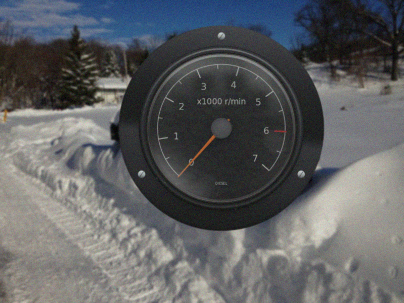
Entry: 0 rpm
